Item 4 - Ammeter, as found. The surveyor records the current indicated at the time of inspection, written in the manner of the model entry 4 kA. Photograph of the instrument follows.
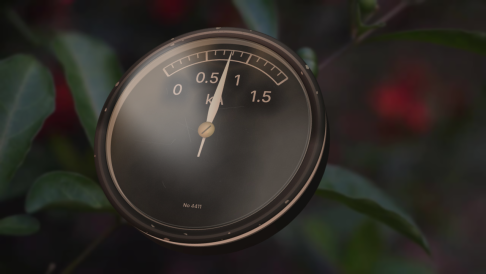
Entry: 0.8 kA
